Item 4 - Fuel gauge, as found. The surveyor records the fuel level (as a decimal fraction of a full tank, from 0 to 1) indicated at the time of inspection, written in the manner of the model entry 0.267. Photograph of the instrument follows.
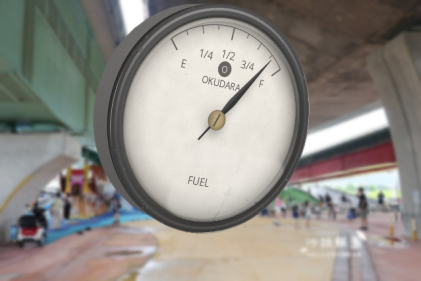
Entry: 0.875
